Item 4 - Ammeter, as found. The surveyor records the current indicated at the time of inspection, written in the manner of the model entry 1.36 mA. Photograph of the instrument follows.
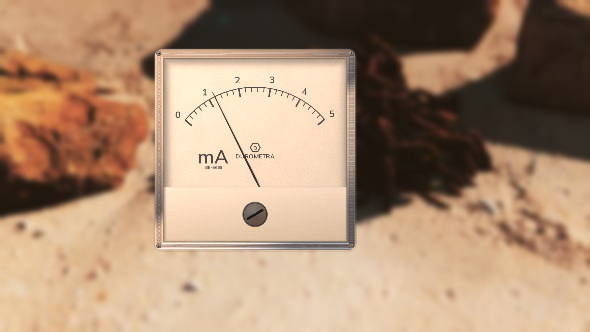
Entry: 1.2 mA
